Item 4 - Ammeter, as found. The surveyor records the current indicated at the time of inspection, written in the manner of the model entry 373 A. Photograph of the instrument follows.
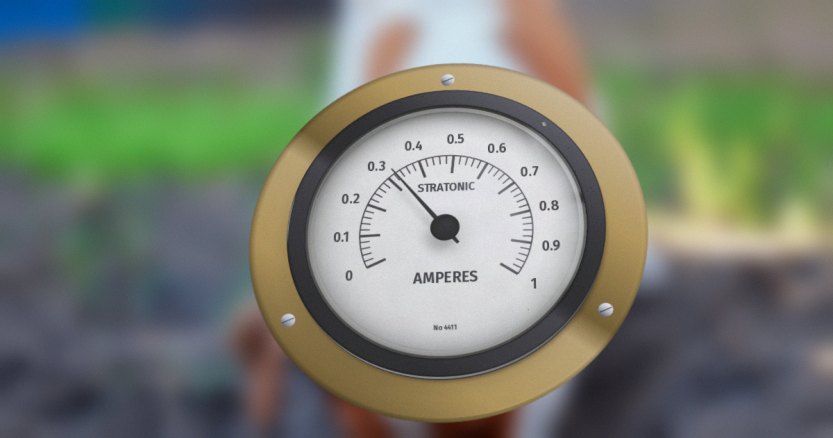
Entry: 0.32 A
